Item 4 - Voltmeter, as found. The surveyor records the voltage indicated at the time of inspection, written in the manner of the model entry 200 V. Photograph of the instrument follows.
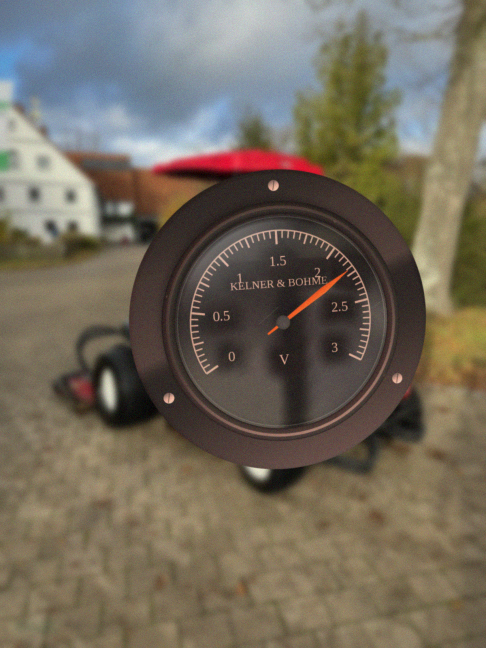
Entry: 2.2 V
